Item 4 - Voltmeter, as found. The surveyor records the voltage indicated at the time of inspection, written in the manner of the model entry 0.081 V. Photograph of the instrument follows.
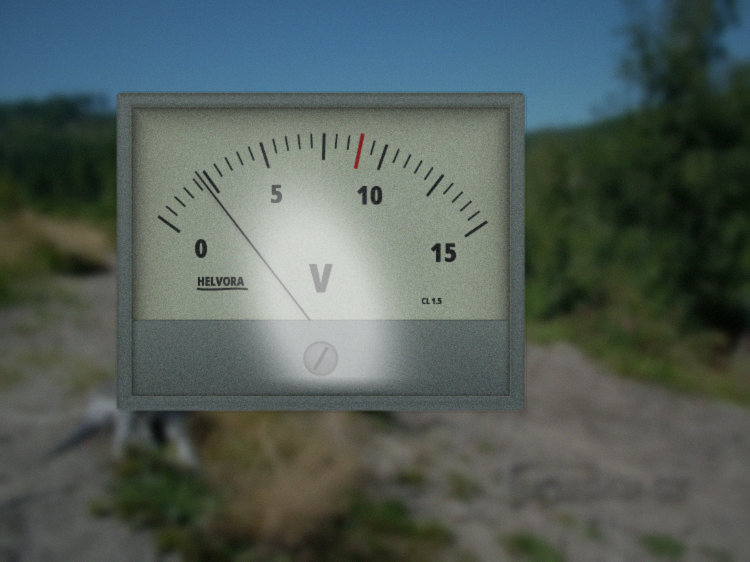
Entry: 2.25 V
